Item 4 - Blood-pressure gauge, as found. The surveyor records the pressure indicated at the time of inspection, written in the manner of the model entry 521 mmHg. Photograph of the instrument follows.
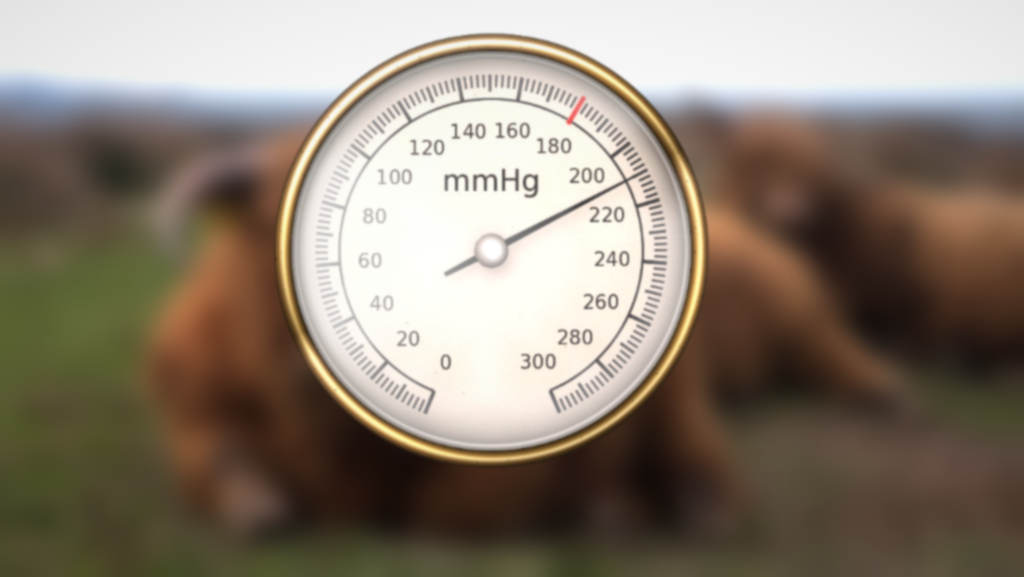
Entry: 210 mmHg
